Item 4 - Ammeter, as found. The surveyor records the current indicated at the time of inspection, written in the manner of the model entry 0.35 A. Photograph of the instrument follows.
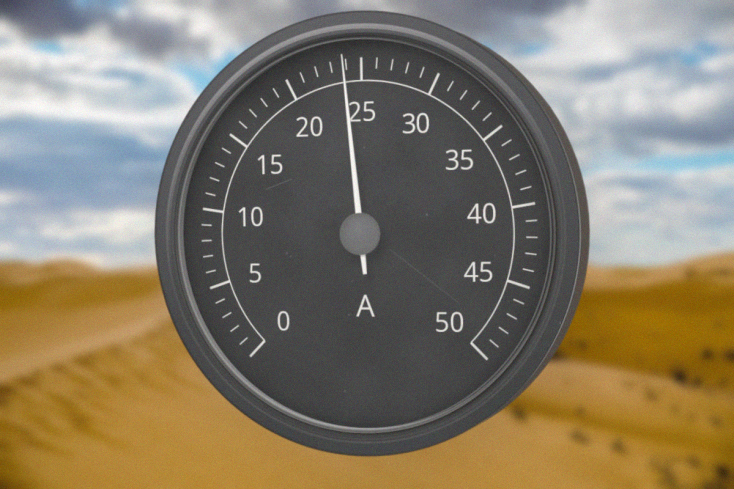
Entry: 24 A
